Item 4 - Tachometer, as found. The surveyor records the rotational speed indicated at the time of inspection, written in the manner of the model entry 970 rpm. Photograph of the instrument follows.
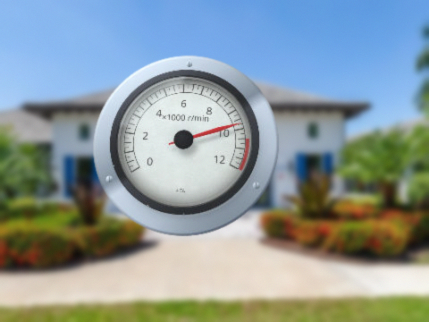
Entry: 9750 rpm
